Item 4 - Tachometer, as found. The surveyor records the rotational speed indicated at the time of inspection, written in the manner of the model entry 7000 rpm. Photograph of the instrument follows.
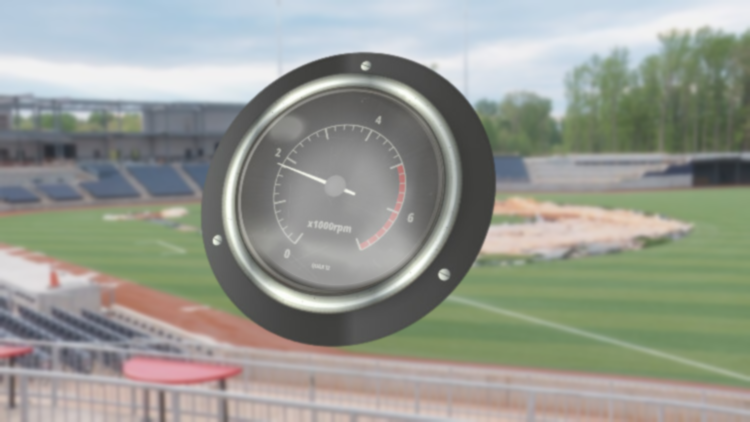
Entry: 1800 rpm
